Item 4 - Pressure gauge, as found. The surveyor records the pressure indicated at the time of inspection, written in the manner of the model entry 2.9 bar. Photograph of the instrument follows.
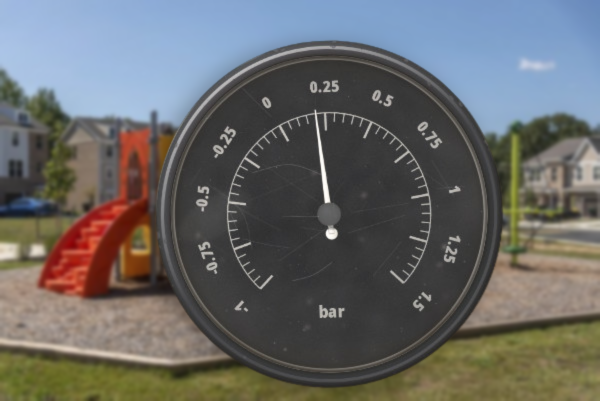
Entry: 0.2 bar
